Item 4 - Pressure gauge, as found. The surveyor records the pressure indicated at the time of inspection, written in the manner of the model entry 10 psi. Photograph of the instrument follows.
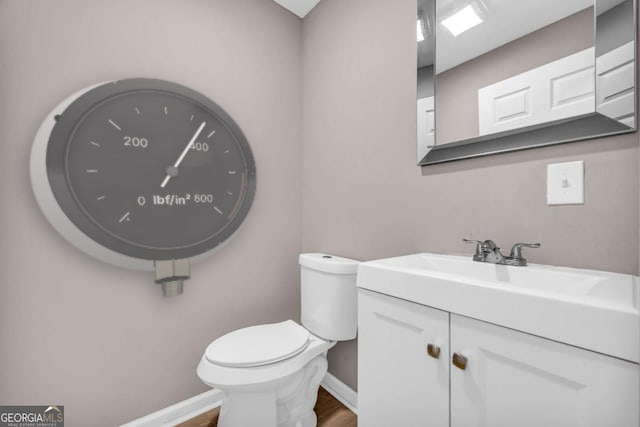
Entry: 375 psi
